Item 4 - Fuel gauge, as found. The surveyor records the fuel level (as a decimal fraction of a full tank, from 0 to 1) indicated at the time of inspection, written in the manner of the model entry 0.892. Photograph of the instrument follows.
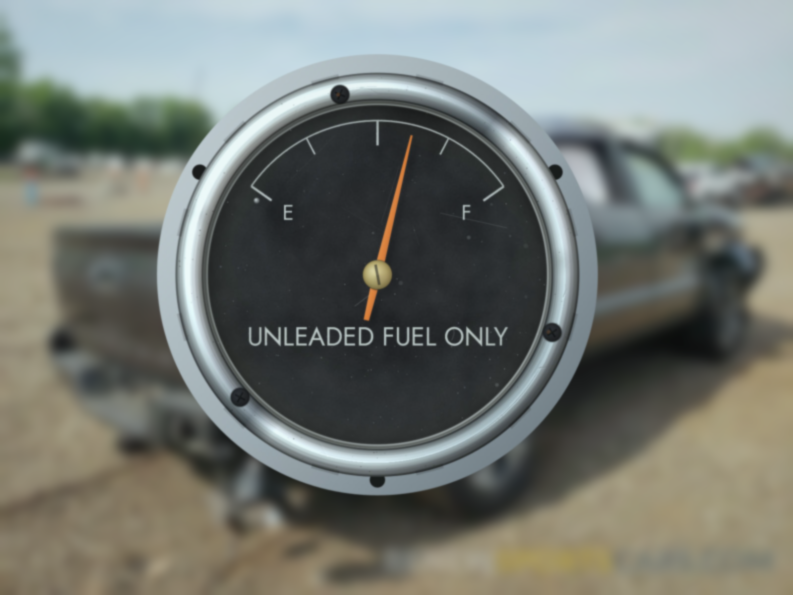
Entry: 0.625
